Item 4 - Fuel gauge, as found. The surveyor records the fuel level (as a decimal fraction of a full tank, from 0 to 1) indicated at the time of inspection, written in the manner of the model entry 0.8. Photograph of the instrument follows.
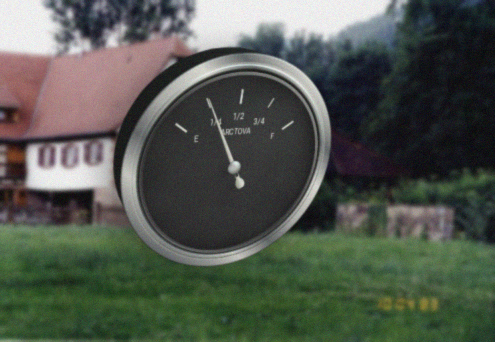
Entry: 0.25
